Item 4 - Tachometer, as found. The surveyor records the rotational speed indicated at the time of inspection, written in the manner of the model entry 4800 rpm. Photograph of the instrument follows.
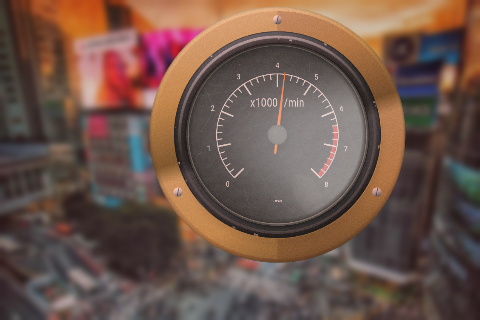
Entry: 4200 rpm
